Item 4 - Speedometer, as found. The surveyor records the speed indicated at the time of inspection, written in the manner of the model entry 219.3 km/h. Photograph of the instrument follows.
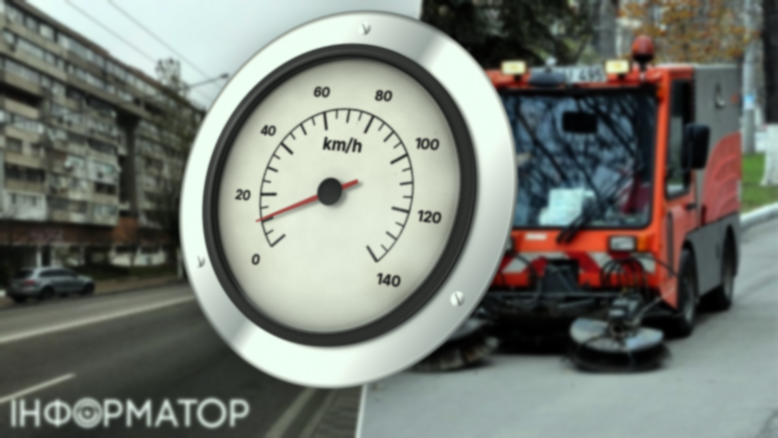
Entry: 10 km/h
